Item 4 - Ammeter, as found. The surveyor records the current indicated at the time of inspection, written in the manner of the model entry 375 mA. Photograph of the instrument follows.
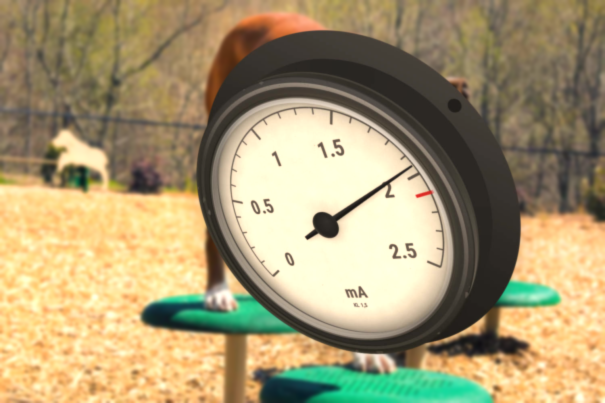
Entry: 1.95 mA
